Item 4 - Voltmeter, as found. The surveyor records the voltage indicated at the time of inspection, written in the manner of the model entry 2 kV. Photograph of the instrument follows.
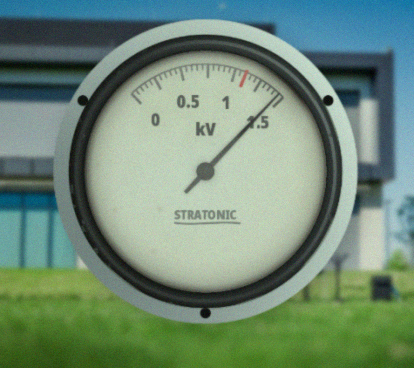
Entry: 1.45 kV
